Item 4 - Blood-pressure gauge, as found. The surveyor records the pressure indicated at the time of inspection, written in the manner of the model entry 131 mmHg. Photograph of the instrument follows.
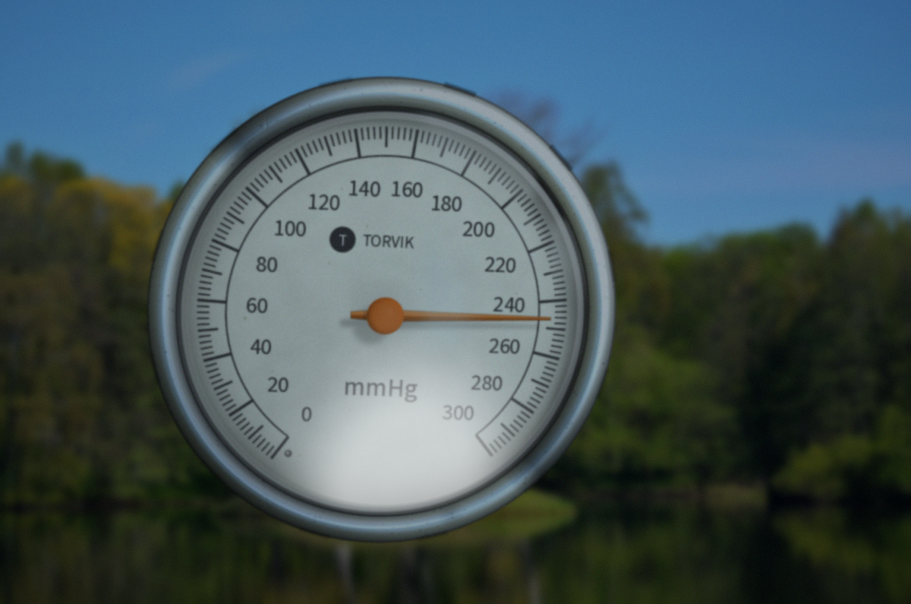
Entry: 246 mmHg
